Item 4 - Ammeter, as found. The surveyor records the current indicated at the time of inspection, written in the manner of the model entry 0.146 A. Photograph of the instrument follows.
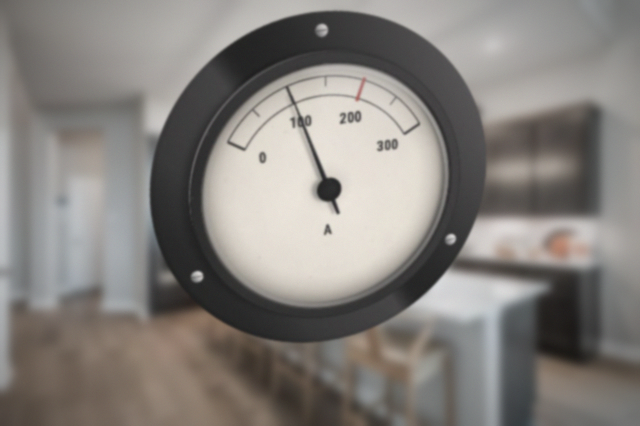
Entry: 100 A
